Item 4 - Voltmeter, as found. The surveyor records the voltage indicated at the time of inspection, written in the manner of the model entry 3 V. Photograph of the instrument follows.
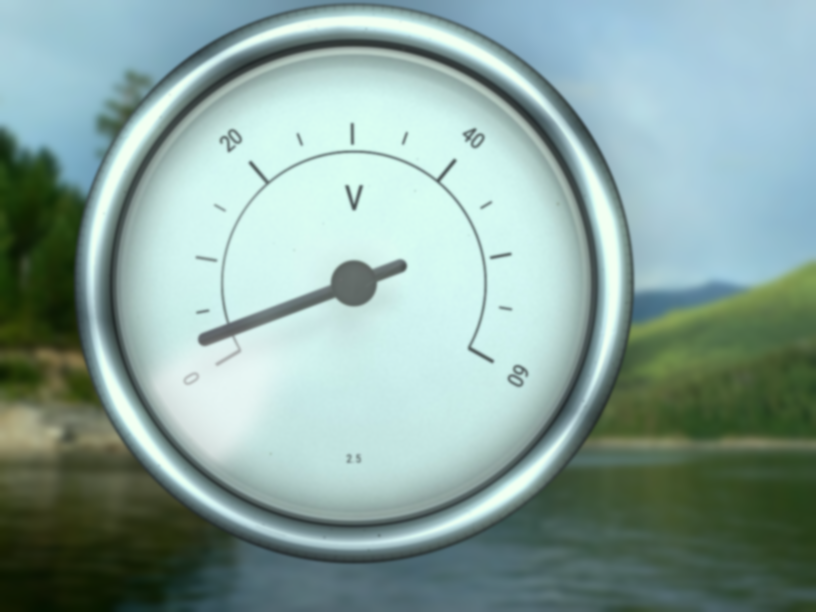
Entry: 2.5 V
